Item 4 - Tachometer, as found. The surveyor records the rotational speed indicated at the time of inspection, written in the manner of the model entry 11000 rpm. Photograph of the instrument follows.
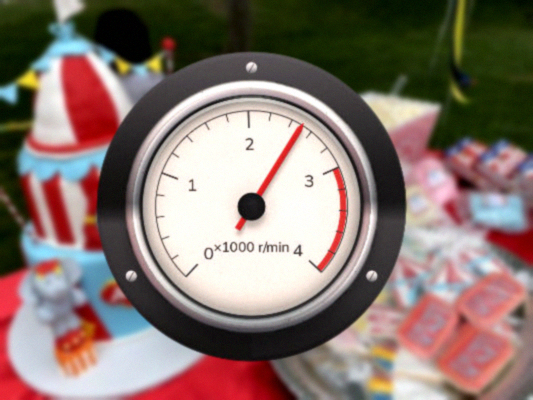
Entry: 2500 rpm
